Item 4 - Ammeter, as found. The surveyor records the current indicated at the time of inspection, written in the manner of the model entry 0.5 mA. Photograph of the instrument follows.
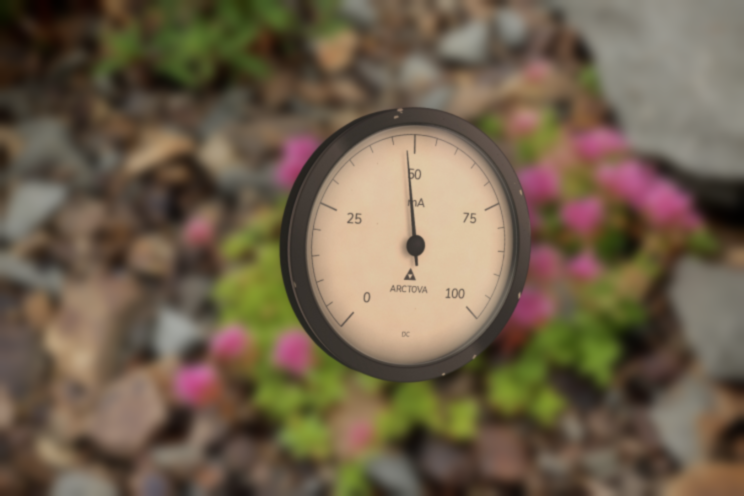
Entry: 47.5 mA
